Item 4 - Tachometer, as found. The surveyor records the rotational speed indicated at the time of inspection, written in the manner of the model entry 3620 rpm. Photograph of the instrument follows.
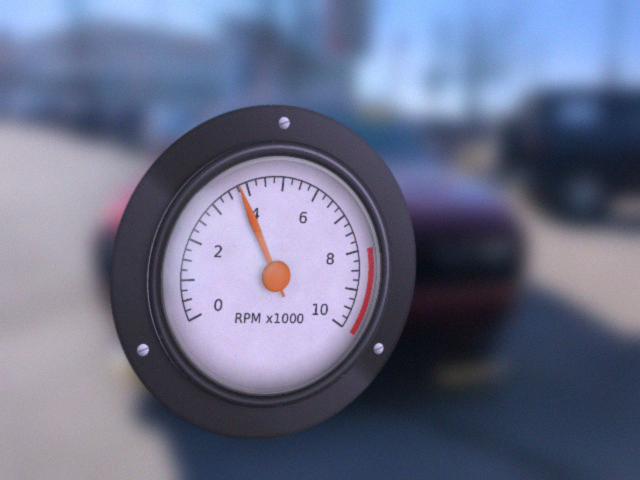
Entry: 3750 rpm
